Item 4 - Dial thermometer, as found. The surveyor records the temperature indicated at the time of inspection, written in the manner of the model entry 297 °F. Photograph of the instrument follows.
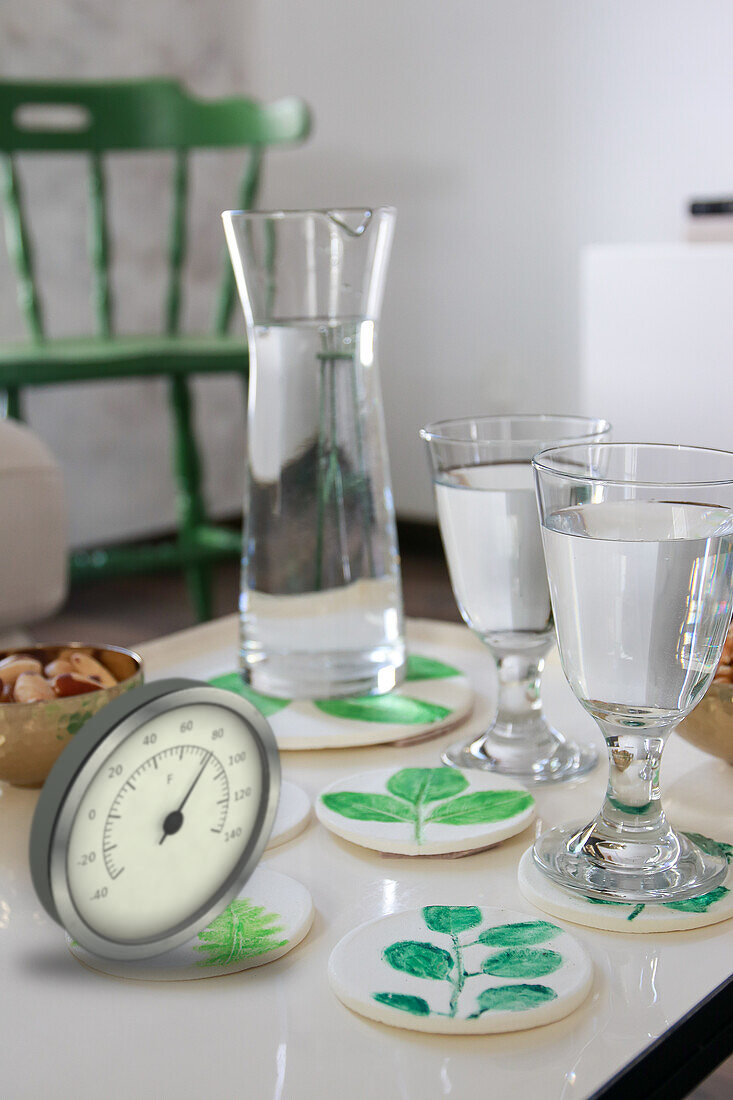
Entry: 80 °F
